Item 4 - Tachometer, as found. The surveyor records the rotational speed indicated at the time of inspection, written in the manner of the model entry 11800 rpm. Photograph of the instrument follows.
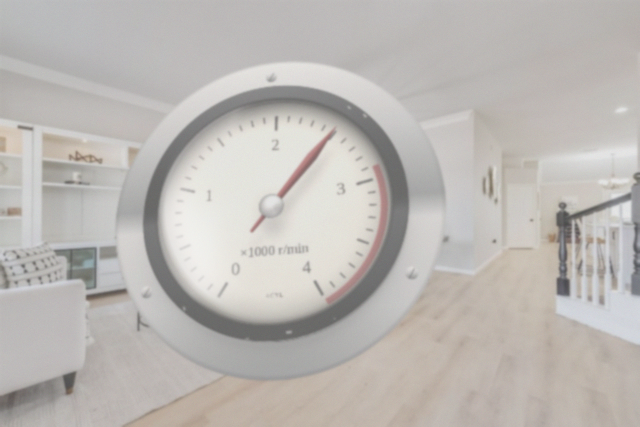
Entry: 2500 rpm
